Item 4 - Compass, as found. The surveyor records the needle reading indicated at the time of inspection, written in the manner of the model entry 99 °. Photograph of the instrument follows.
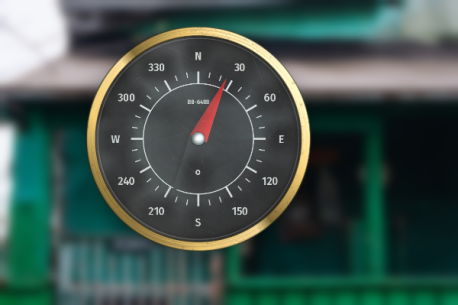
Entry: 25 °
